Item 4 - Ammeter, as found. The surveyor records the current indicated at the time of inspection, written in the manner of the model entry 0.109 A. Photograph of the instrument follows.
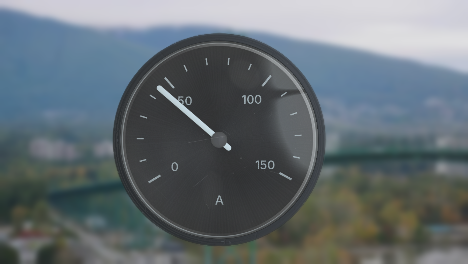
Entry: 45 A
